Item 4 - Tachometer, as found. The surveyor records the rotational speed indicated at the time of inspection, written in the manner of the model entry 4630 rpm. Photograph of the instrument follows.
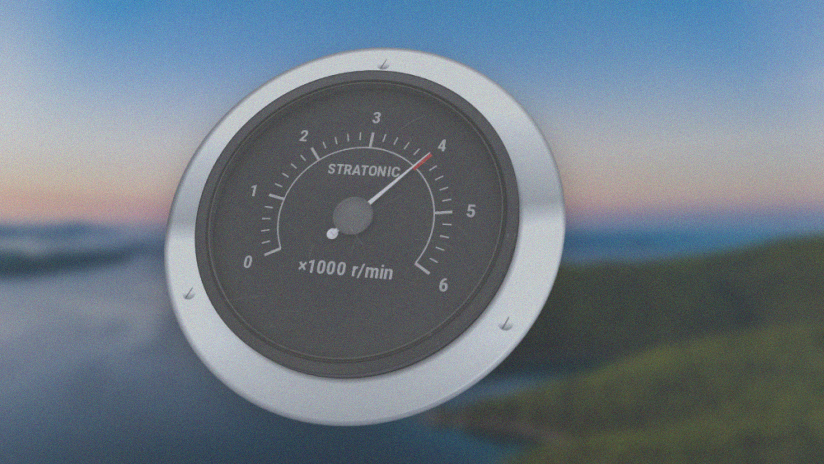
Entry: 4000 rpm
